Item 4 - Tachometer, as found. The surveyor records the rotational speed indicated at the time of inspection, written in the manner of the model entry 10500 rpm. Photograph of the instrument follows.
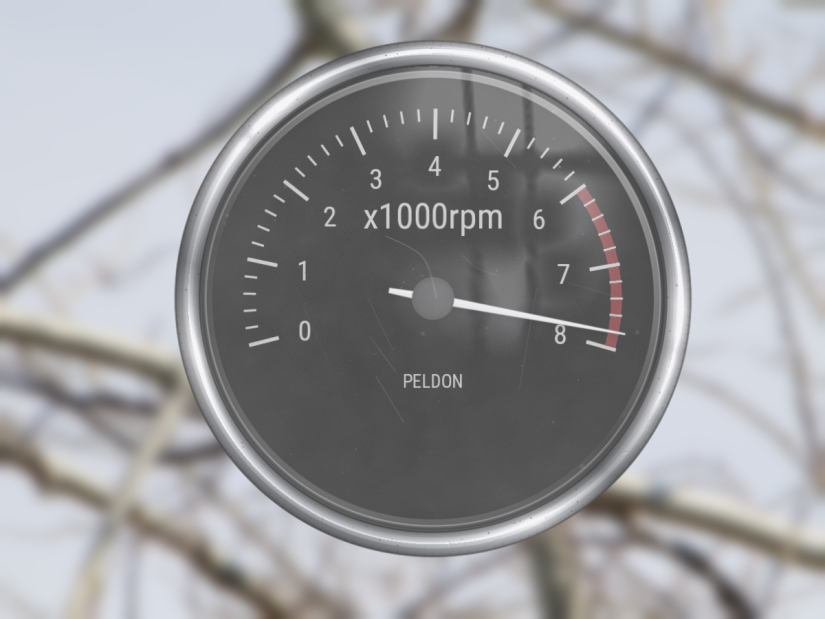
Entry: 7800 rpm
